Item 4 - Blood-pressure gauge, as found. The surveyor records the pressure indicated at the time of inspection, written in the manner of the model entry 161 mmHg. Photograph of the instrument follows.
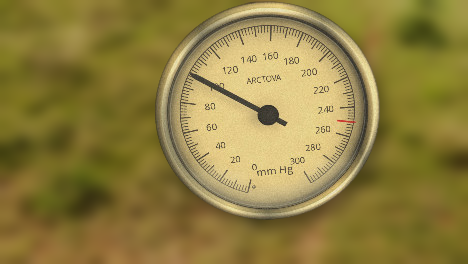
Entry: 100 mmHg
